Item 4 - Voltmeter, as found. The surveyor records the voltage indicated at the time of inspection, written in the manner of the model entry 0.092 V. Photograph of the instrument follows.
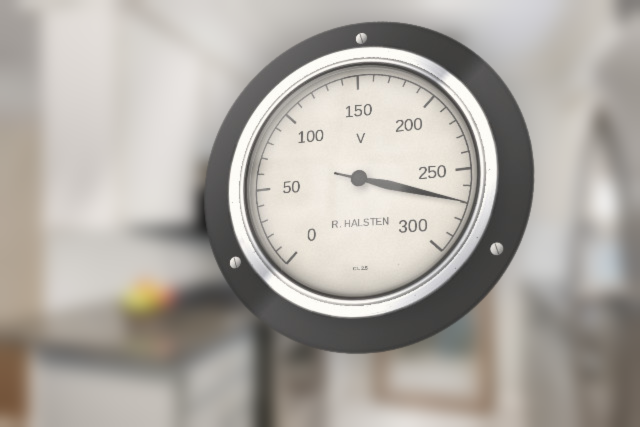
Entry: 270 V
